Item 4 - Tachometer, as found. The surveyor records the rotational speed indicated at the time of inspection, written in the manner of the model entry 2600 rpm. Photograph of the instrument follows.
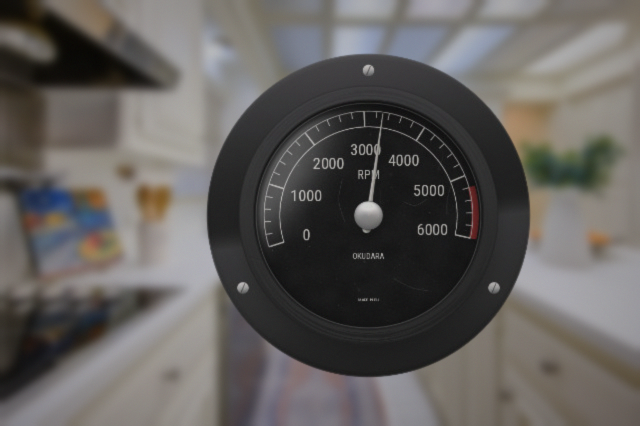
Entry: 3300 rpm
